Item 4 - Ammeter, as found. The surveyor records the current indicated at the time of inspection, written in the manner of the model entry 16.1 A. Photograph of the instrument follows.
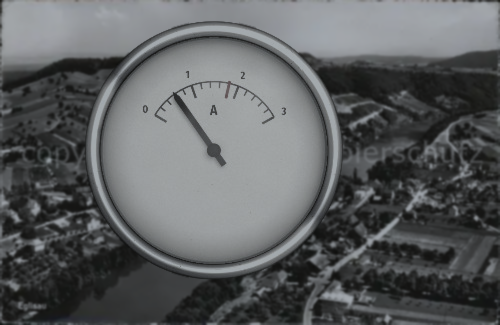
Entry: 0.6 A
